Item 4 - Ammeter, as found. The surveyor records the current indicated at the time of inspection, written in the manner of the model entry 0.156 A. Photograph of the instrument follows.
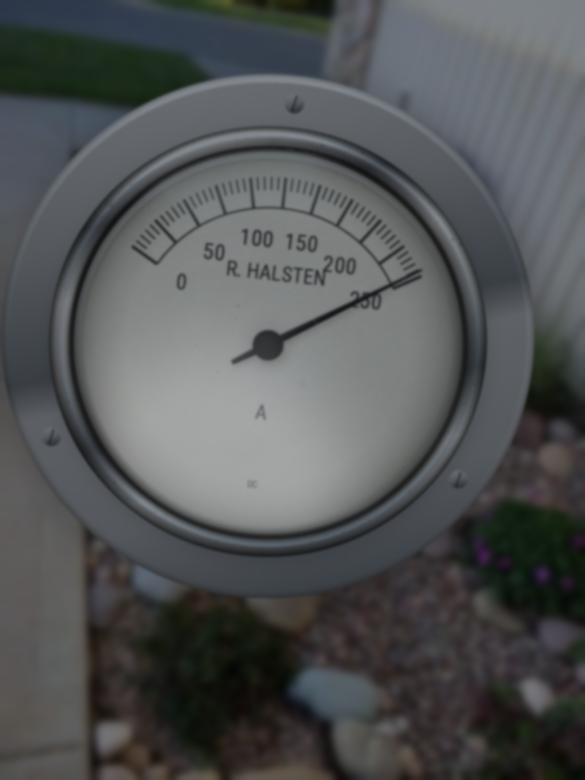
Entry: 245 A
